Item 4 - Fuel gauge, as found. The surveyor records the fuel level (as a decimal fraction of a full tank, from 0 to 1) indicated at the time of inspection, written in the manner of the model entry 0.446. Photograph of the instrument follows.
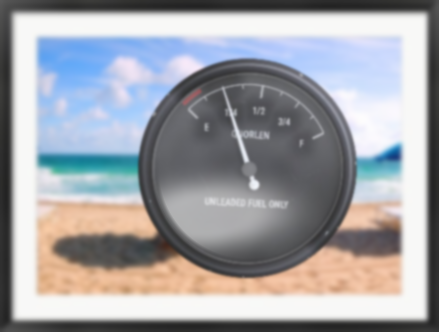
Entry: 0.25
